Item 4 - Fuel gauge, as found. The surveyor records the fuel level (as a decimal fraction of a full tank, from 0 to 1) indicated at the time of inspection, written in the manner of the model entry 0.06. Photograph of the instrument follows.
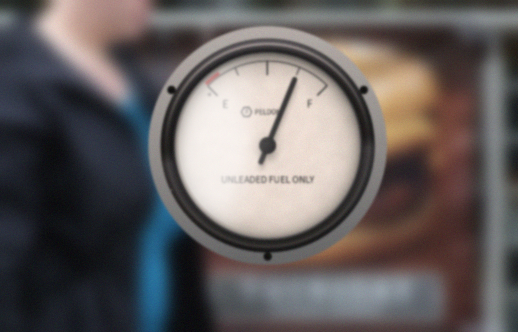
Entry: 0.75
